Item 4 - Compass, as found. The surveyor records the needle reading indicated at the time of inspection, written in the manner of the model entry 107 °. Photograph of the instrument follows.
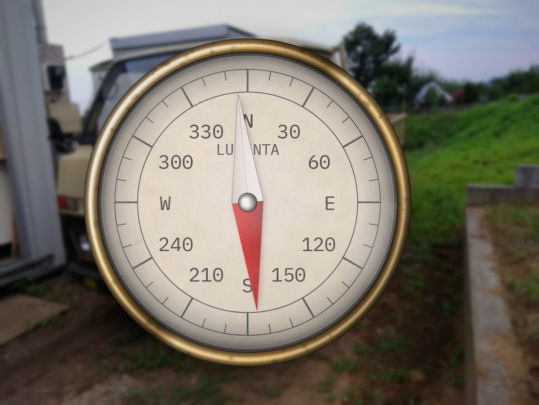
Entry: 175 °
